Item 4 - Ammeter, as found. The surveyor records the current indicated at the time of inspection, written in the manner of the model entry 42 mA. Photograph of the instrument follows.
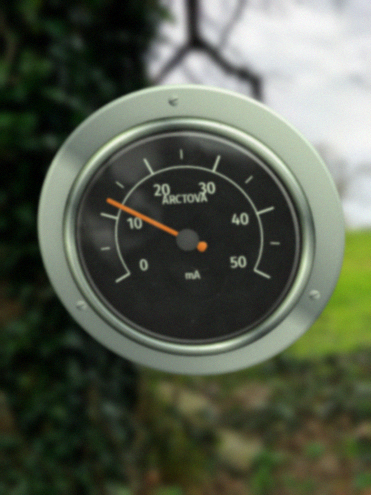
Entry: 12.5 mA
